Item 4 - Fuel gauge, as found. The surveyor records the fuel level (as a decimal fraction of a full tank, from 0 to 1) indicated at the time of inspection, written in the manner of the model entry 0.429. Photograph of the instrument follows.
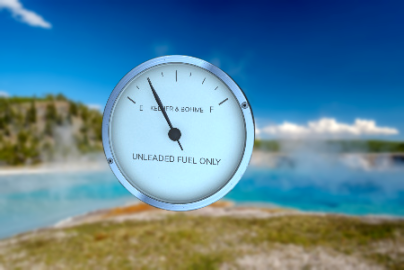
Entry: 0.25
